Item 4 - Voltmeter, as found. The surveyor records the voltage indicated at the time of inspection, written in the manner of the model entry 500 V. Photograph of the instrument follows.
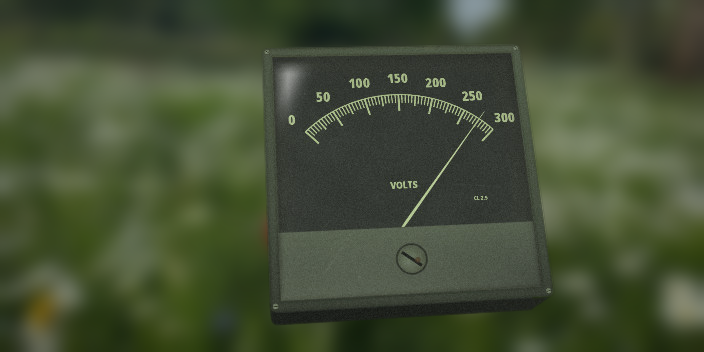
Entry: 275 V
